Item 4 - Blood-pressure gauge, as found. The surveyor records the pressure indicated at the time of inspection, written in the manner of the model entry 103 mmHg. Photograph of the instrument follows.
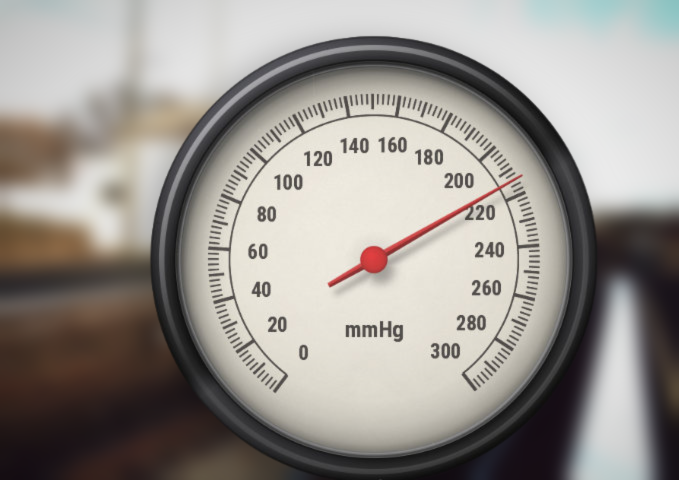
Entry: 214 mmHg
